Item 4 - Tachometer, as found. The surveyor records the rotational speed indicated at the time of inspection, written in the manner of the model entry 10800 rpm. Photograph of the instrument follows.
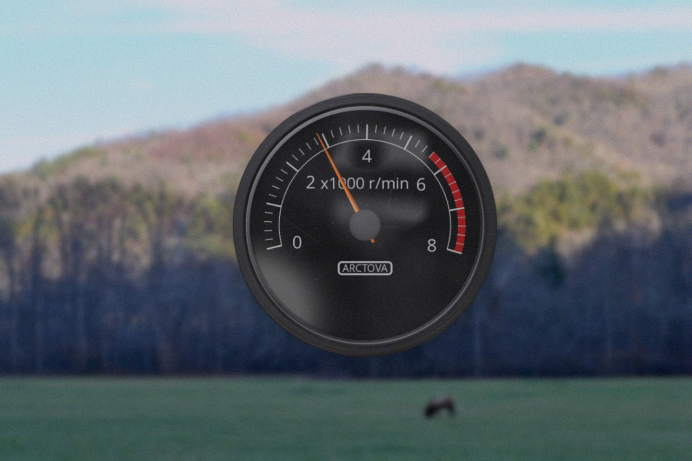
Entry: 2900 rpm
